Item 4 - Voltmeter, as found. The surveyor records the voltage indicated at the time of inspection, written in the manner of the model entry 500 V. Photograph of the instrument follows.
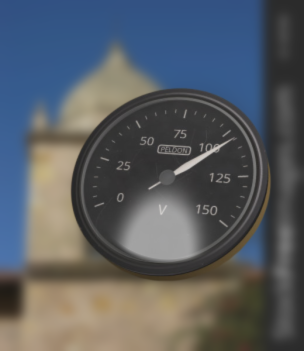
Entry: 105 V
